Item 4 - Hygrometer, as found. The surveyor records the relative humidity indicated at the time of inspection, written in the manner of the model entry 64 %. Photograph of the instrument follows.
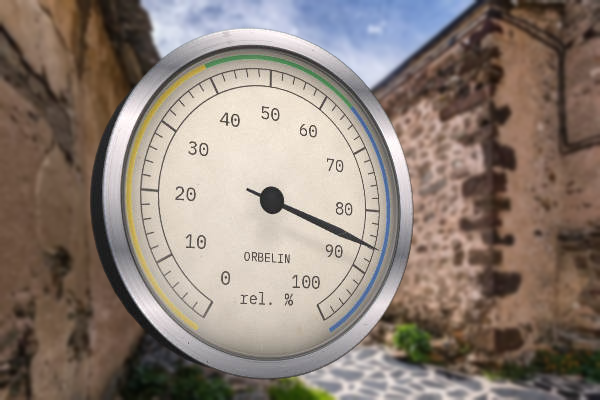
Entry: 86 %
